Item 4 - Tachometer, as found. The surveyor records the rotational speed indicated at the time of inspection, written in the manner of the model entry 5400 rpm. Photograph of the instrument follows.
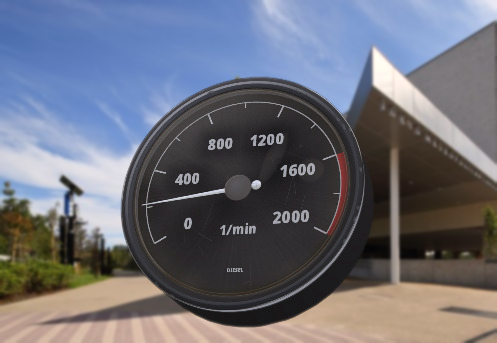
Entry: 200 rpm
